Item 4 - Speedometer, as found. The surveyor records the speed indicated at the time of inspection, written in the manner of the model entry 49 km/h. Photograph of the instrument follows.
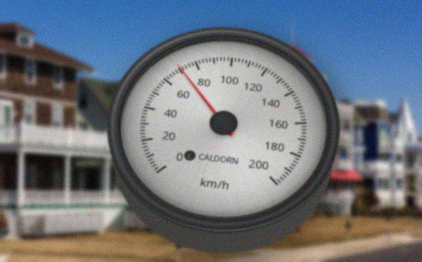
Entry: 70 km/h
